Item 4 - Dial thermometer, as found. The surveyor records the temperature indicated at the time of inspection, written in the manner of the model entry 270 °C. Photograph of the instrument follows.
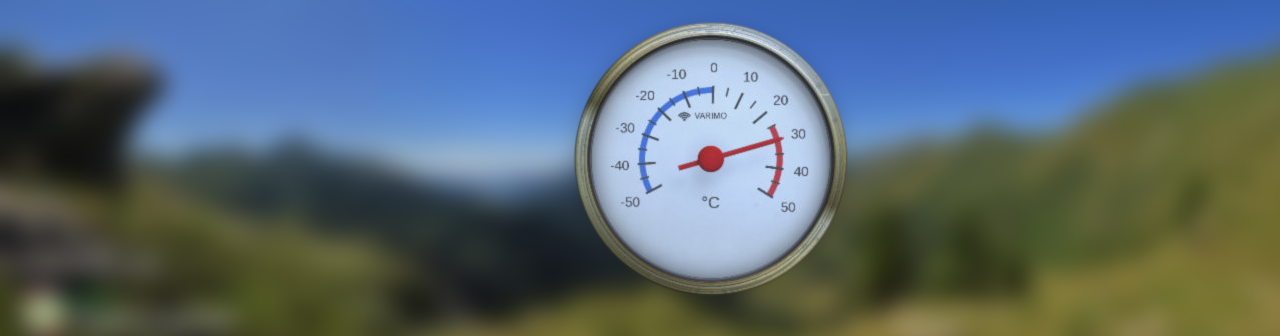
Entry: 30 °C
